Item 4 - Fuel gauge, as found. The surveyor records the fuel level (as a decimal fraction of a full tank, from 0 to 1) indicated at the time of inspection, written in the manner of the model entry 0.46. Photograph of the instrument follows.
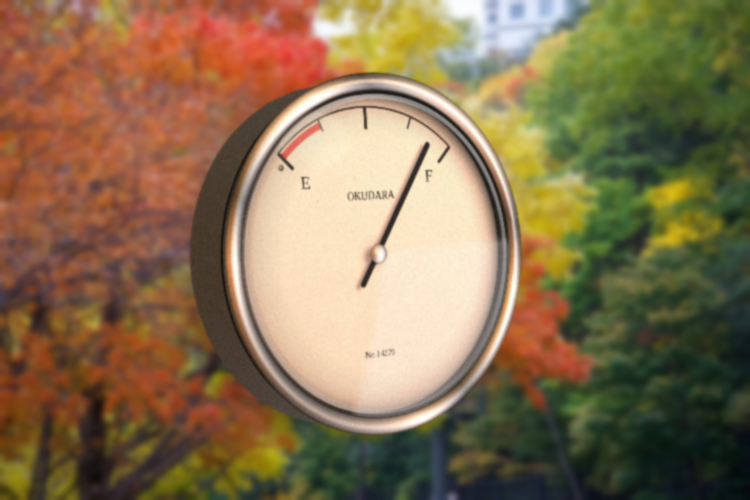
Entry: 0.875
